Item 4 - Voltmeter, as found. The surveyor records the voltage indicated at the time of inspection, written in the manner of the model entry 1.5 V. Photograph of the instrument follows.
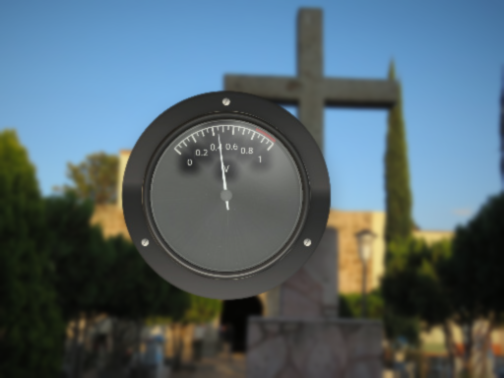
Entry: 0.45 V
